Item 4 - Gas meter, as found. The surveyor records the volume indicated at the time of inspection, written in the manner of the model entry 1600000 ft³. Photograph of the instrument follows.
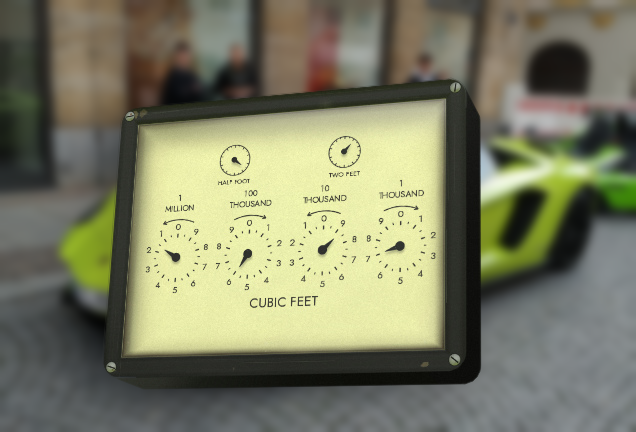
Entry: 158700 ft³
